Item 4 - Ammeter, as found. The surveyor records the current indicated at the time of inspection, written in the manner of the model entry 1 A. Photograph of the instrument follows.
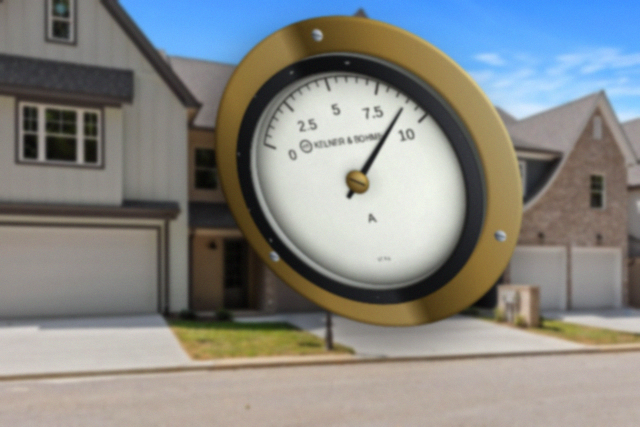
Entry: 9 A
